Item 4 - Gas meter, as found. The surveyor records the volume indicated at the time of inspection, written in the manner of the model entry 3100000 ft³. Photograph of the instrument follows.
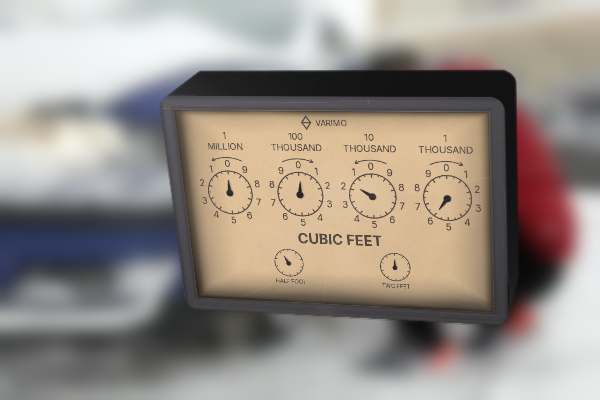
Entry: 1600 ft³
